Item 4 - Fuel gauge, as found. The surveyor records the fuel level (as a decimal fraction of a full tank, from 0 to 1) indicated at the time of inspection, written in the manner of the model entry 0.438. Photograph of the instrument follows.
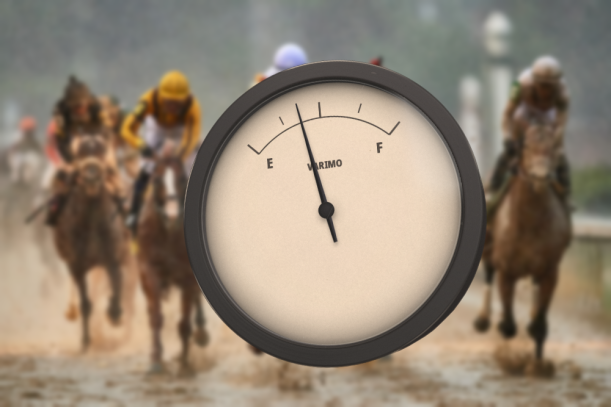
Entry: 0.375
